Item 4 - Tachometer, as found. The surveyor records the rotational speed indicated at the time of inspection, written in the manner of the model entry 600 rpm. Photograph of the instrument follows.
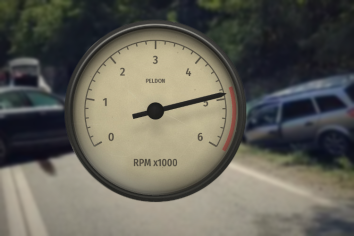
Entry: 4900 rpm
